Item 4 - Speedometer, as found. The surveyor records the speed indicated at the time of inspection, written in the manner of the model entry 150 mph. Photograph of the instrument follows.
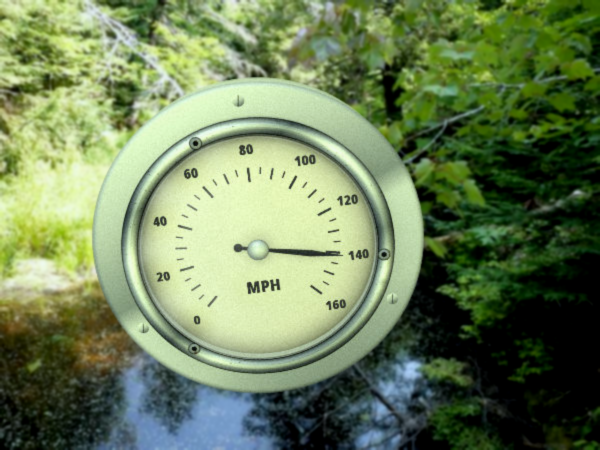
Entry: 140 mph
